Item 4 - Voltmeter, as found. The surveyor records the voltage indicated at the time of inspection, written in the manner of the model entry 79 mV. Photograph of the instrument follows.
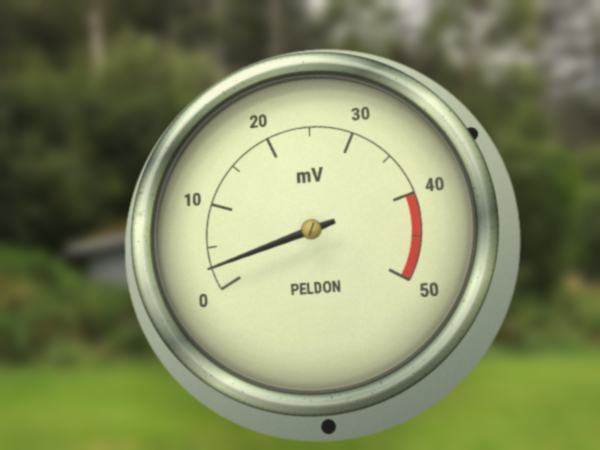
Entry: 2.5 mV
